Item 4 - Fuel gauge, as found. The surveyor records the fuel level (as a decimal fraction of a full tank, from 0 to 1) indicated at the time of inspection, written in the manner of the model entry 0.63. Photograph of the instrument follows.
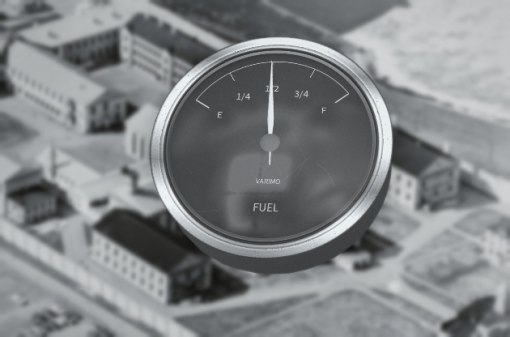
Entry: 0.5
